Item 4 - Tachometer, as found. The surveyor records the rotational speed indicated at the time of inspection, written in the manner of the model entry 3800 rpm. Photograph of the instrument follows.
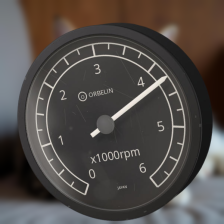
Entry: 4250 rpm
